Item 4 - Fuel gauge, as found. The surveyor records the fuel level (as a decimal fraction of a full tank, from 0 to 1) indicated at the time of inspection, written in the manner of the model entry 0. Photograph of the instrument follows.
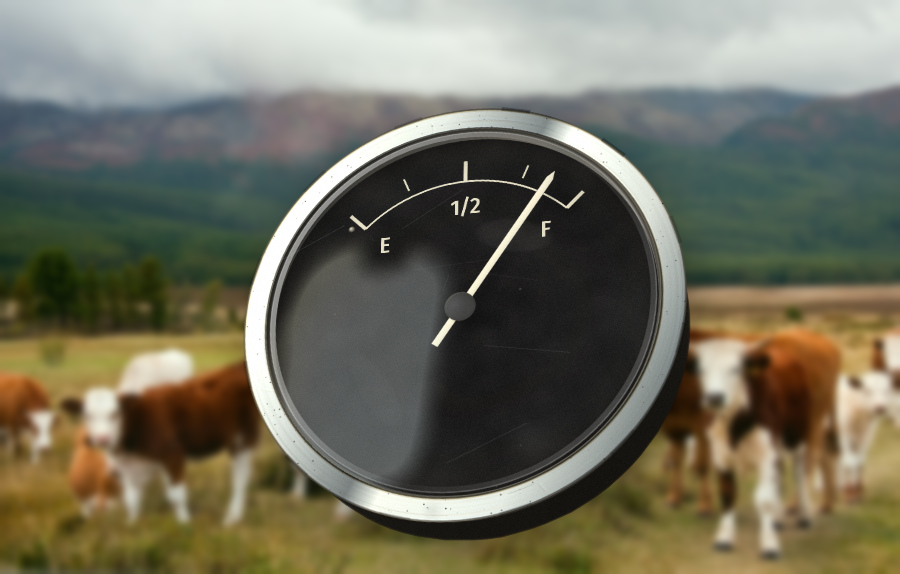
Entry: 0.875
